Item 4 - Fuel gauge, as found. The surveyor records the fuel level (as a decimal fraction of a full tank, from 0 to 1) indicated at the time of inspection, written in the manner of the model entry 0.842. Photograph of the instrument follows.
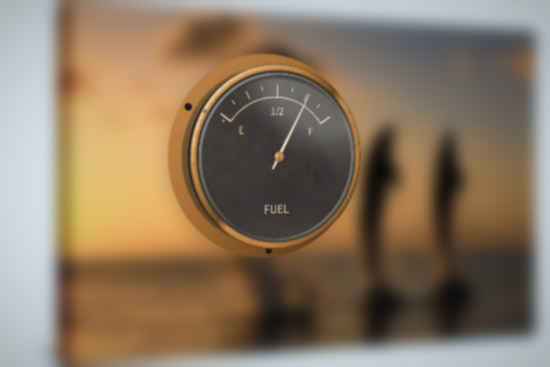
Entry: 0.75
